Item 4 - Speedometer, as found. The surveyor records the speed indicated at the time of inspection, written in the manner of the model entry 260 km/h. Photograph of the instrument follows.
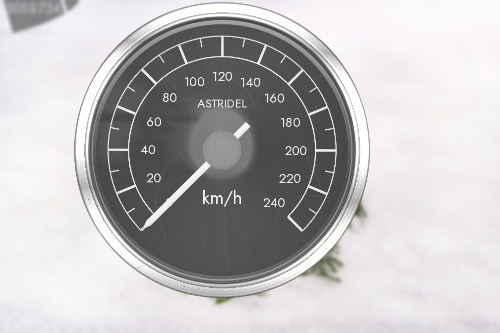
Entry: 0 km/h
